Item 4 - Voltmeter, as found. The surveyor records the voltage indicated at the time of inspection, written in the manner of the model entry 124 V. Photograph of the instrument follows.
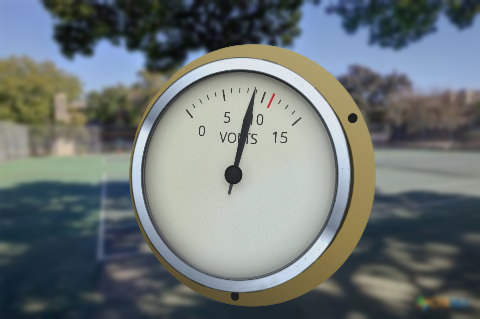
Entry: 9 V
